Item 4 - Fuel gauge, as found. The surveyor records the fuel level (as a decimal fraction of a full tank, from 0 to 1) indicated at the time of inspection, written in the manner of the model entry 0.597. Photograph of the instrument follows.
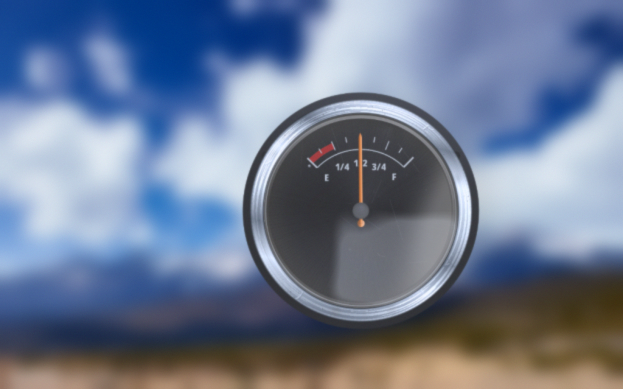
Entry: 0.5
